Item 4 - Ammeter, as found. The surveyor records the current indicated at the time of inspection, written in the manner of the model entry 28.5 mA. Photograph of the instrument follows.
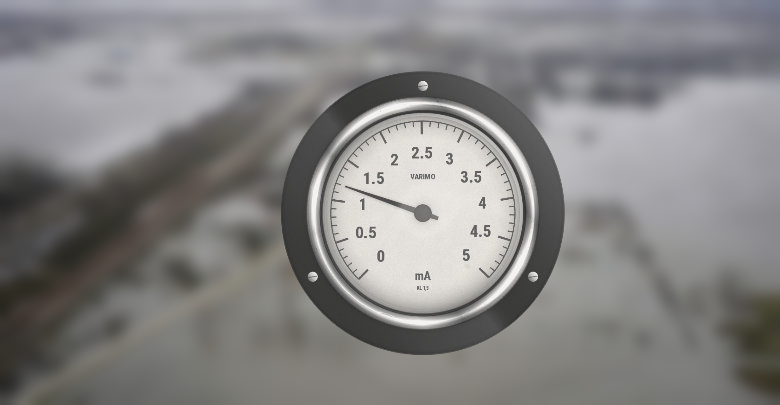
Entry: 1.2 mA
